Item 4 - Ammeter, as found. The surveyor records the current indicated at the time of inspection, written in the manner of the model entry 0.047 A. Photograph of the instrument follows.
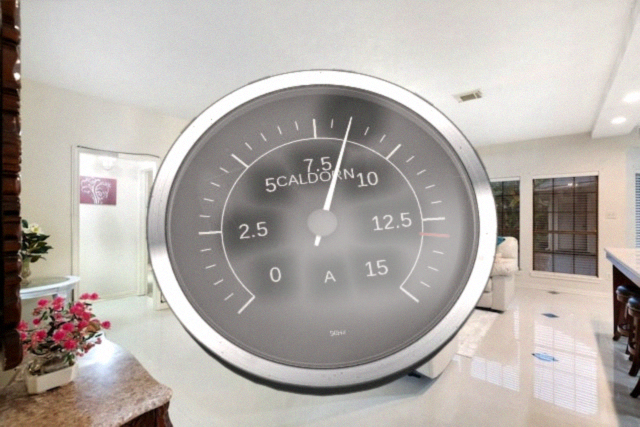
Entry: 8.5 A
